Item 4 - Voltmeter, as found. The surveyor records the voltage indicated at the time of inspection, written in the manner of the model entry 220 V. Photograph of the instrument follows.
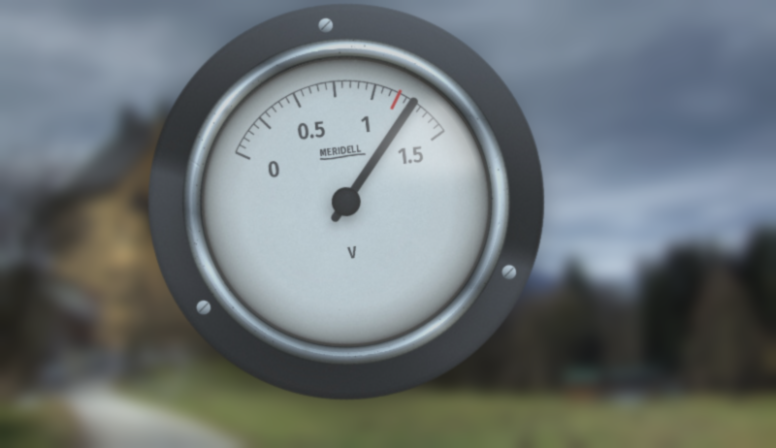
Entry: 1.25 V
